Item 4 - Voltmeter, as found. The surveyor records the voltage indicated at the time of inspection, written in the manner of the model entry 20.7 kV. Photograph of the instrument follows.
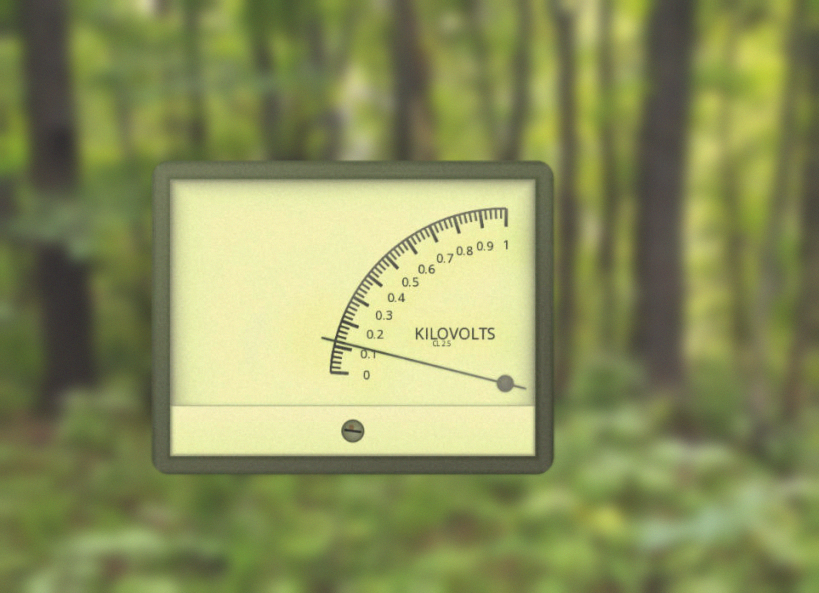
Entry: 0.12 kV
